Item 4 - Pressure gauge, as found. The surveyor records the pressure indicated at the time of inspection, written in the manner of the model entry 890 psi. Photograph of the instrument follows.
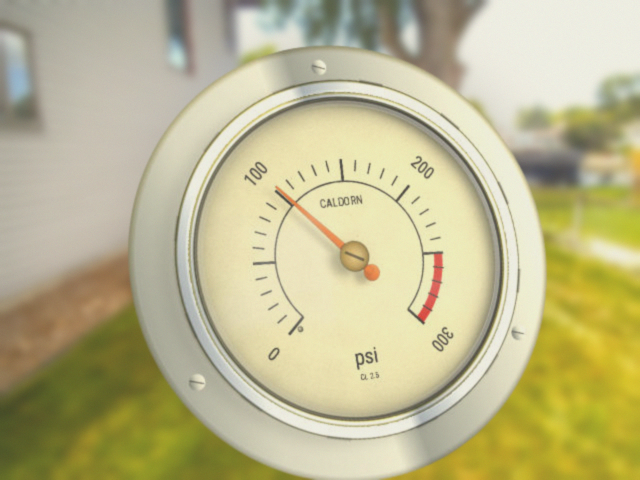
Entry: 100 psi
